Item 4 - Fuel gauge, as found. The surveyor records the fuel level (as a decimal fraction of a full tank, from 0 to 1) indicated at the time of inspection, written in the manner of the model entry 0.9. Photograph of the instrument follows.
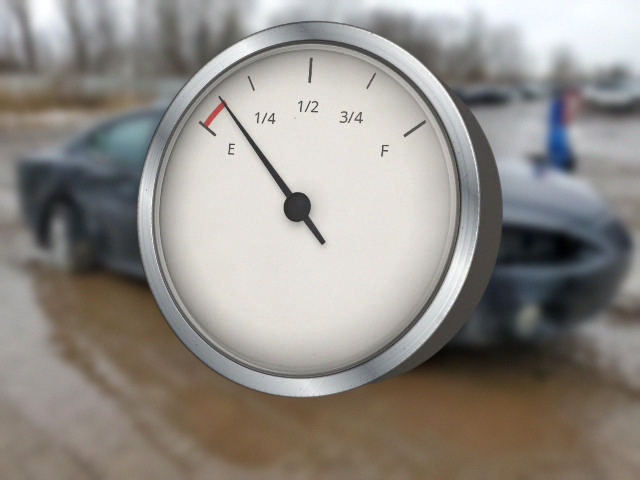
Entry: 0.125
